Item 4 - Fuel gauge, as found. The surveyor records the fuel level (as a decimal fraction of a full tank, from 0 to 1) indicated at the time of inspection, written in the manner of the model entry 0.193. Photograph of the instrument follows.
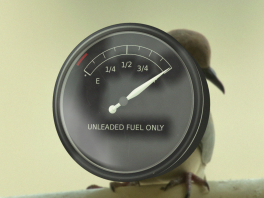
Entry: 1
